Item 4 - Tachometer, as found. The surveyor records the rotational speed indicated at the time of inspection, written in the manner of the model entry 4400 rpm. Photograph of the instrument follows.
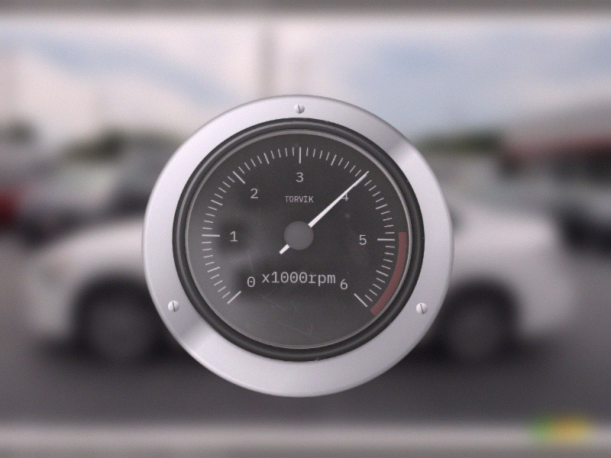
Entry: 4000 rpm
